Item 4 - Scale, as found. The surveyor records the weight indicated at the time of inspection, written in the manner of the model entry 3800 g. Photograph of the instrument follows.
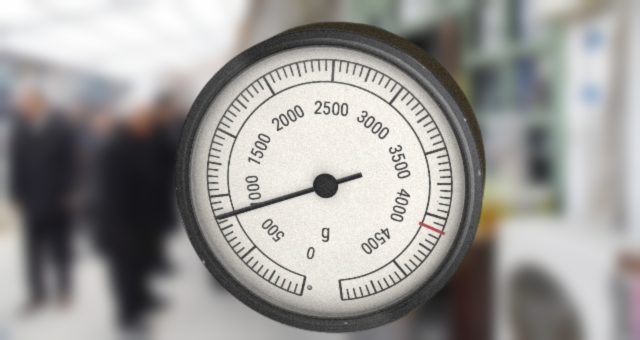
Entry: 850 g
